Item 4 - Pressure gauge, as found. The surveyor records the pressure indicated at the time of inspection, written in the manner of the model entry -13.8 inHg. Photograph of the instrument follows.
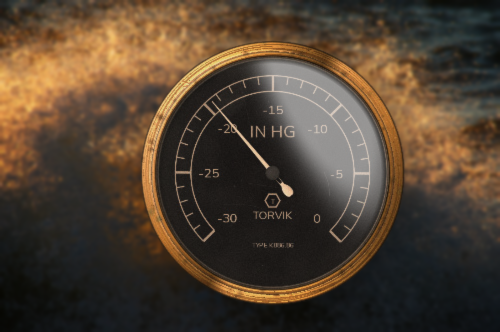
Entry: -19.5 inHg
